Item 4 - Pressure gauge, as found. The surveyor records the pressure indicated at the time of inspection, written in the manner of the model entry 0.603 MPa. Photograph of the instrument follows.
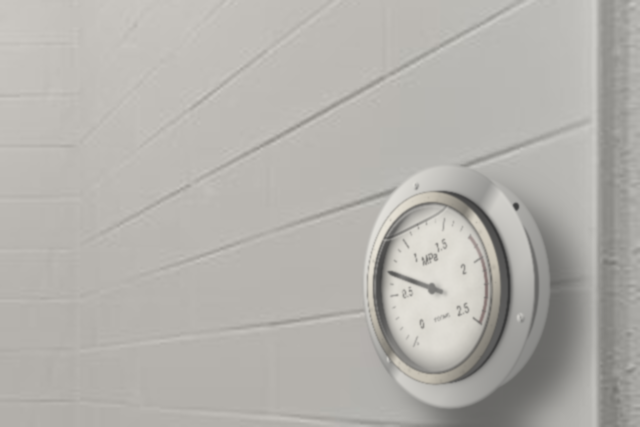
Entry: 0.7 MPa
